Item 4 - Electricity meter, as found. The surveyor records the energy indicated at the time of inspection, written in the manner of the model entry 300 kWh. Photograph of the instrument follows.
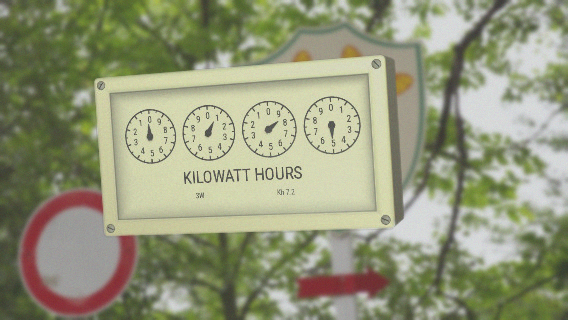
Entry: 85 kWh
